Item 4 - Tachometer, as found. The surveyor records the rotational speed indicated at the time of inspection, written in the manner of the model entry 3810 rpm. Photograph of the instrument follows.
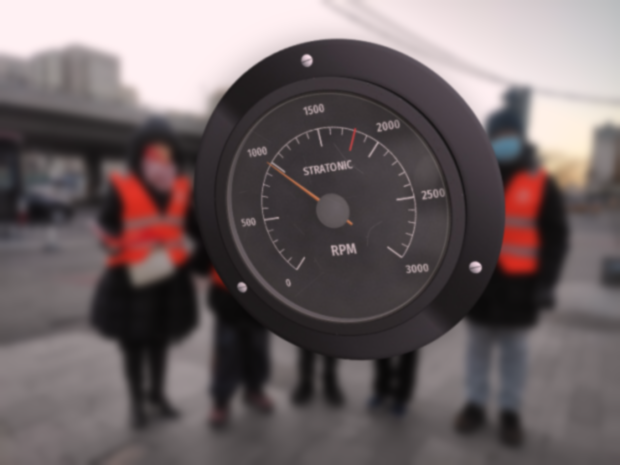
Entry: 1000 rpm
